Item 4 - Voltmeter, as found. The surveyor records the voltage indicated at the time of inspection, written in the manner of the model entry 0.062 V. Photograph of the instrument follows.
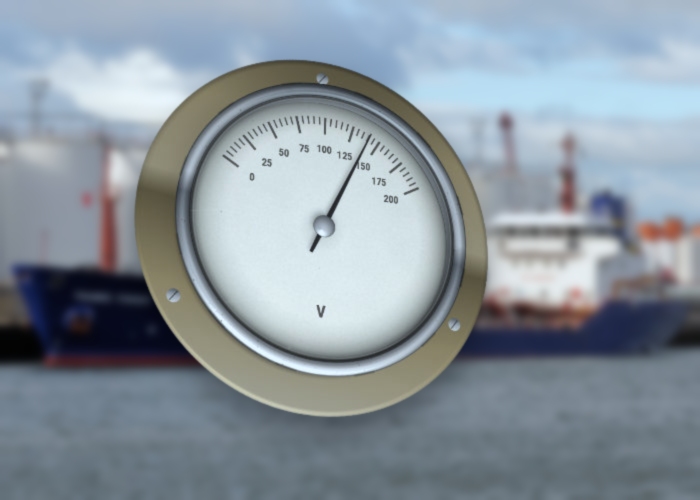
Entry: 140 V
